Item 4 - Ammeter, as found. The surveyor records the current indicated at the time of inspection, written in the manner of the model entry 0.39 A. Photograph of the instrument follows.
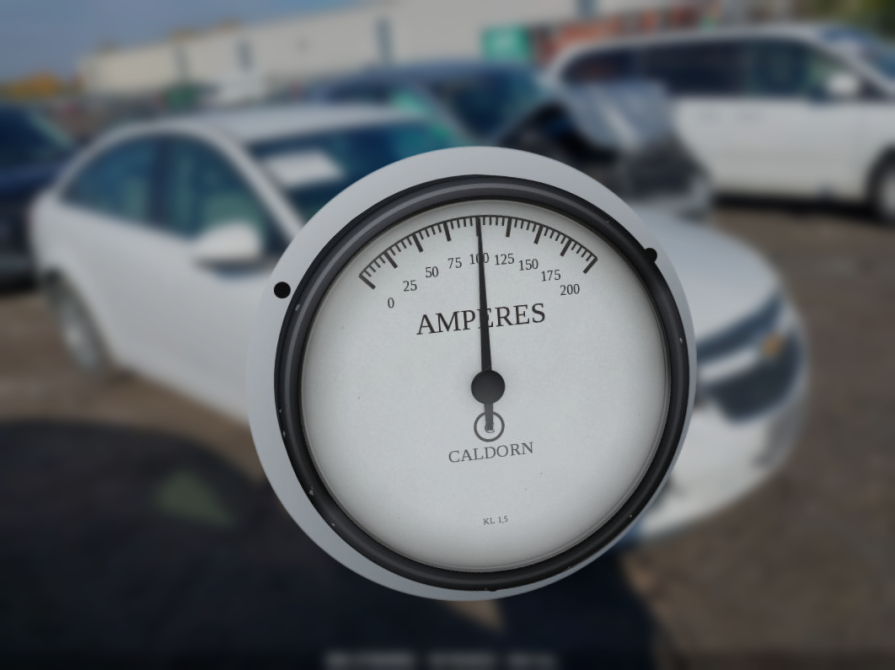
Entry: 100 A
